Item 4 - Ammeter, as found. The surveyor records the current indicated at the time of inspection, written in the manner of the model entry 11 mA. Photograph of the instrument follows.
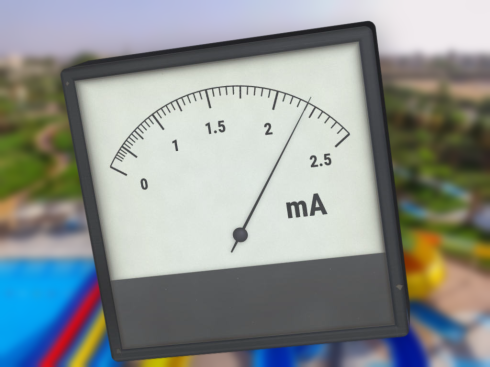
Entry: 2.2 mA
